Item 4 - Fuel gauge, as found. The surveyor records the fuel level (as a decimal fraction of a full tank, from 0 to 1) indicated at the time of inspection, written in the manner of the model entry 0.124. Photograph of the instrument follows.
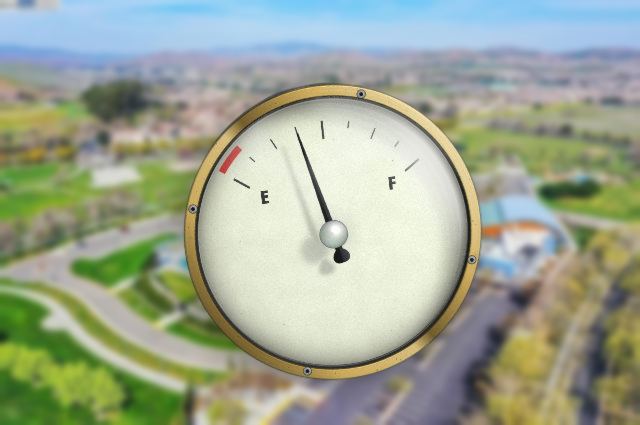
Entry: 0.375
